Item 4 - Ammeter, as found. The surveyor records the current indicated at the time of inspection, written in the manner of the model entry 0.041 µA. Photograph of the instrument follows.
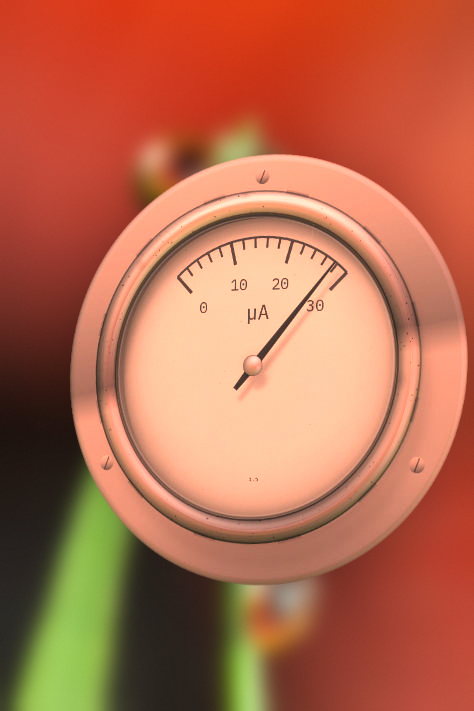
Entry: 28 µA
